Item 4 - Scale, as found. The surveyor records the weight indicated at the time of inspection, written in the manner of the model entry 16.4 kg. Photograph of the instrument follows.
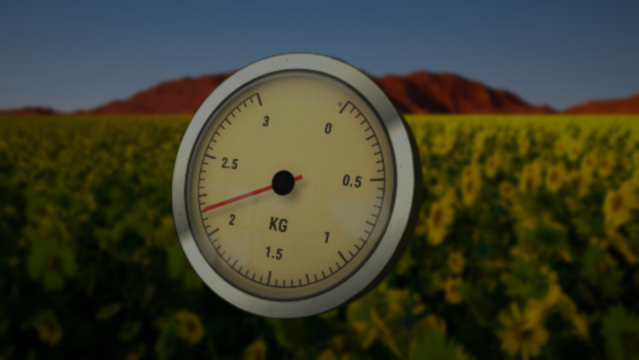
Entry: 2.15 kg
